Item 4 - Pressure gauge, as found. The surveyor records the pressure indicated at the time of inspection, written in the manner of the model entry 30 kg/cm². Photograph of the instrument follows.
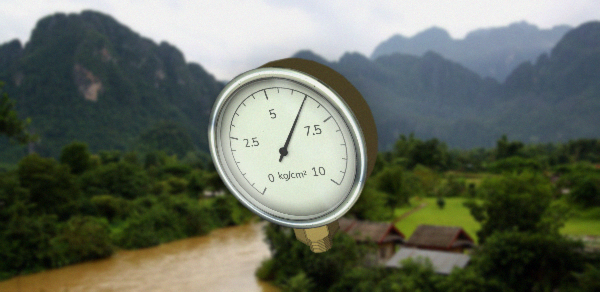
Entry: 6.5 kg/cm²
